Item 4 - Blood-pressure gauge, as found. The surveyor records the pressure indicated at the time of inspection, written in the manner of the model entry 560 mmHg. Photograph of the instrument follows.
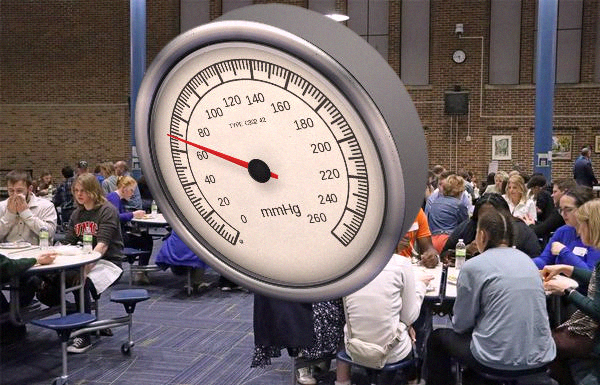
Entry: 70 mmHg
